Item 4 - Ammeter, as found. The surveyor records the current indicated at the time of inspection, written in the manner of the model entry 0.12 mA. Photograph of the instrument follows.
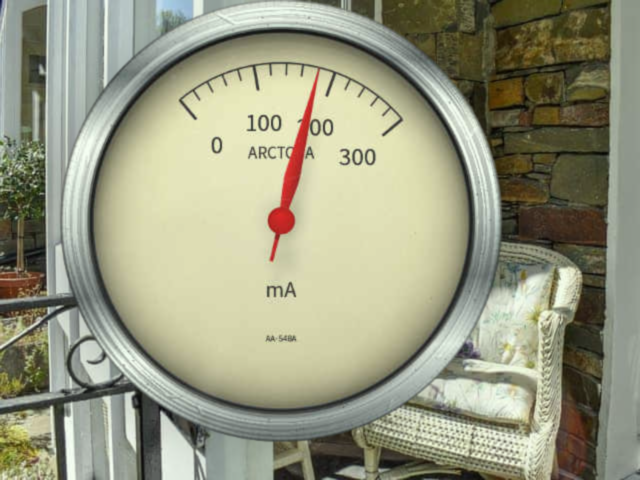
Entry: 180 mA
